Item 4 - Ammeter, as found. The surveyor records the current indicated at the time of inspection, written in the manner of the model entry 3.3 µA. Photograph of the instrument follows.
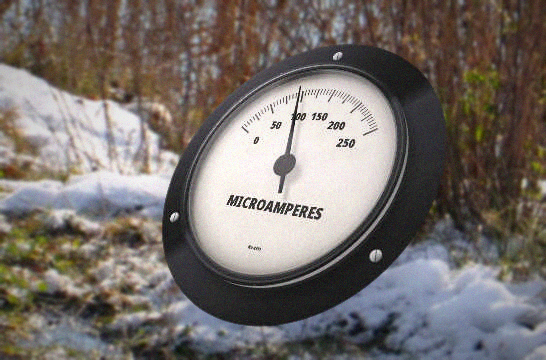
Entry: 100 µA
